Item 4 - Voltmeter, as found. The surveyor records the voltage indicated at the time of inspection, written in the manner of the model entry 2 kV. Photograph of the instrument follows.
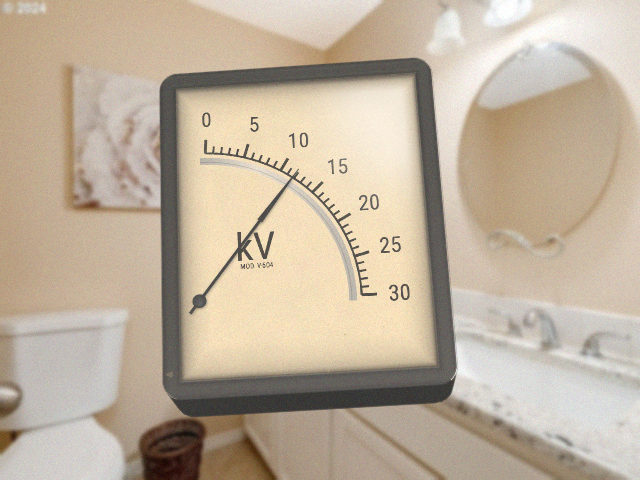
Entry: 12 kV
